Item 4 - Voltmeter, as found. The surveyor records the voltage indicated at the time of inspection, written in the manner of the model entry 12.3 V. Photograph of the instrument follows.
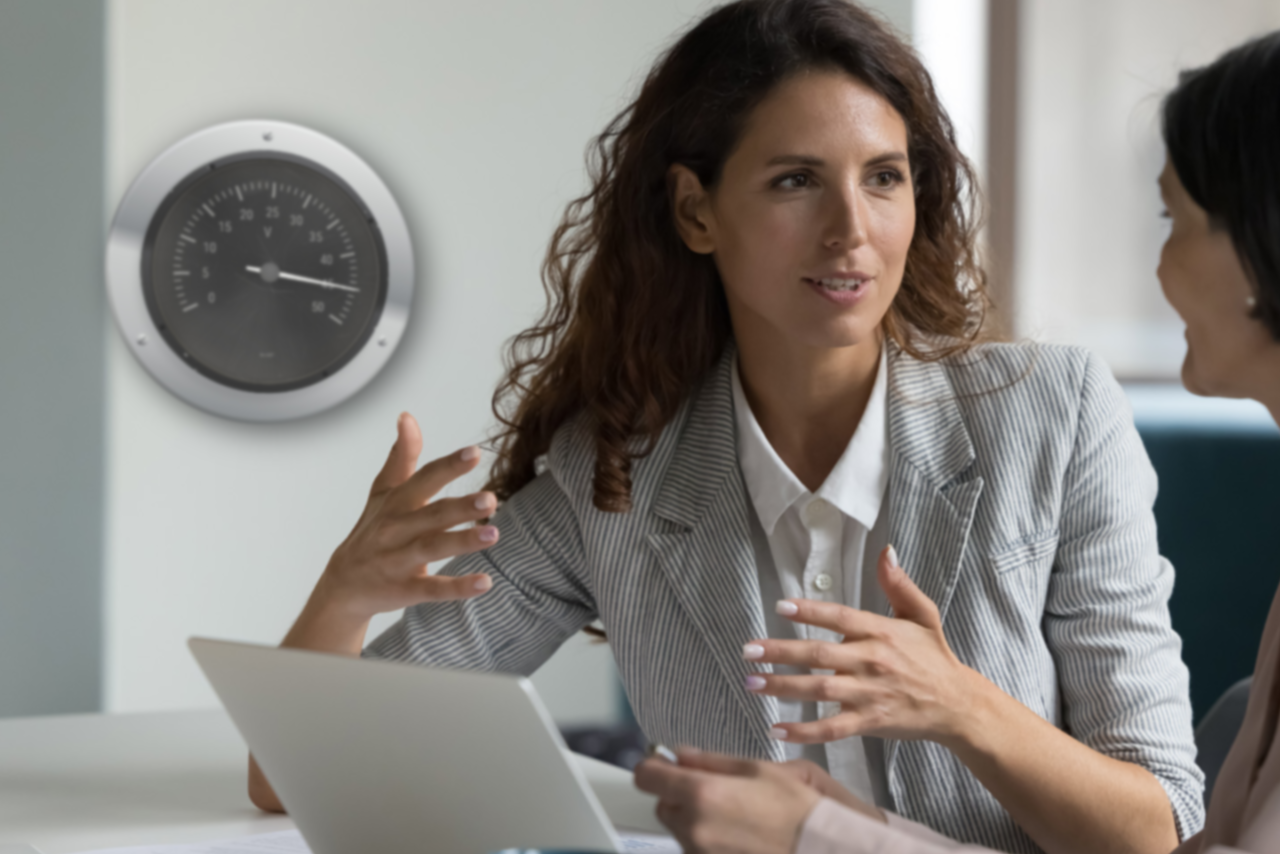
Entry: 45 V
